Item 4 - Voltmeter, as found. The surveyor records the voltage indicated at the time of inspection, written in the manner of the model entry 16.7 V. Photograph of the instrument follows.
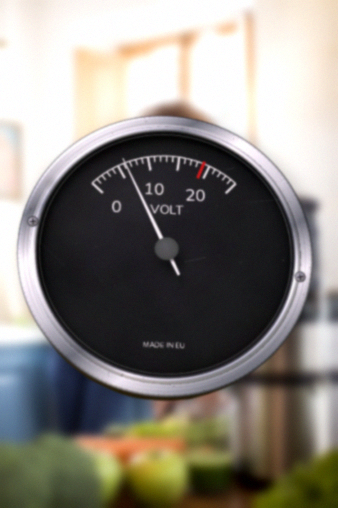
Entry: 6 V
